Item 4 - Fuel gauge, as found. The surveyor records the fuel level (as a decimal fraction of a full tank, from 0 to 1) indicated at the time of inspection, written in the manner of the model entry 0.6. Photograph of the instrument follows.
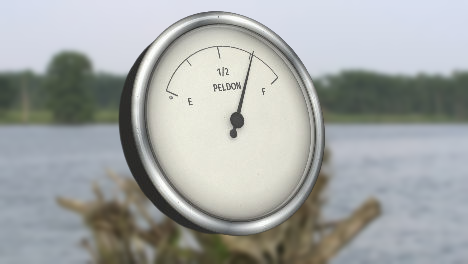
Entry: 0.75
